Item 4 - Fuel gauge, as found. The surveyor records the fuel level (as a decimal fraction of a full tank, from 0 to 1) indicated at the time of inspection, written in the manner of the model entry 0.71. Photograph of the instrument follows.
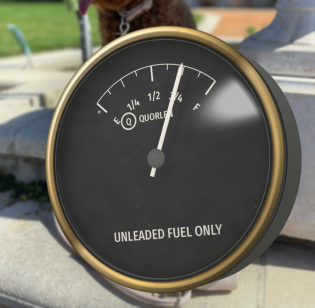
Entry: 0.75
